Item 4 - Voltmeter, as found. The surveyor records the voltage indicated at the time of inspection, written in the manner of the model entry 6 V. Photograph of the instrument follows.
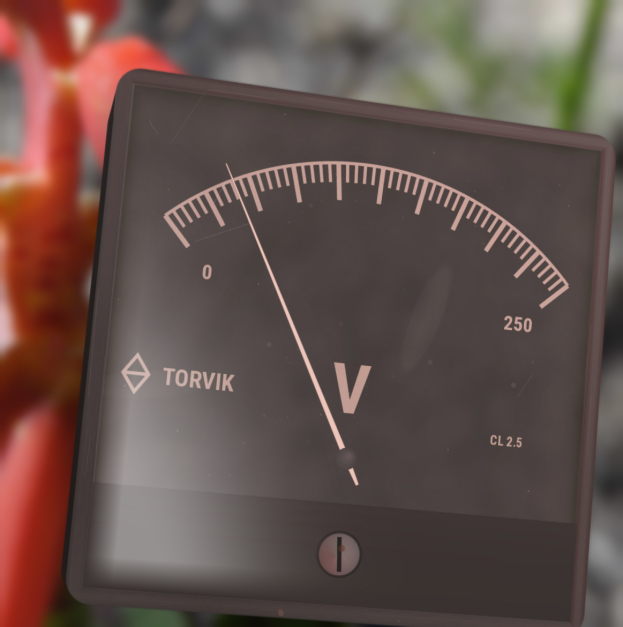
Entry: 40 V
